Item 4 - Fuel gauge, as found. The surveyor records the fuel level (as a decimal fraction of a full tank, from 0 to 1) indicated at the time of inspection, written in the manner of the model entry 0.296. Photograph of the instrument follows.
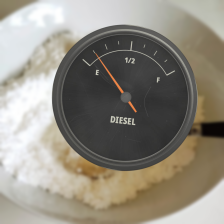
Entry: 0.125
